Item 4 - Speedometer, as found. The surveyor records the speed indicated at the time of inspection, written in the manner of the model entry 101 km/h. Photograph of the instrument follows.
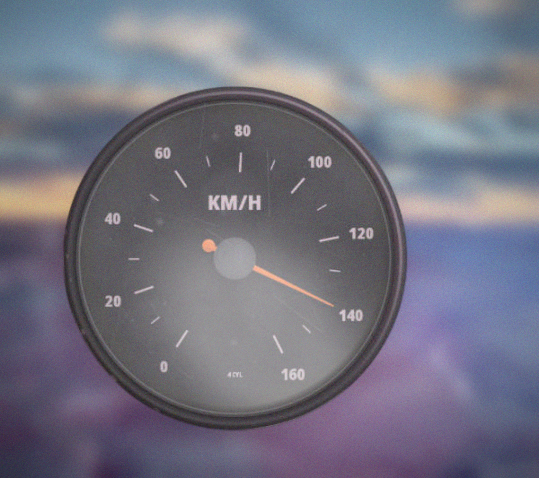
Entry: 140 km/h
